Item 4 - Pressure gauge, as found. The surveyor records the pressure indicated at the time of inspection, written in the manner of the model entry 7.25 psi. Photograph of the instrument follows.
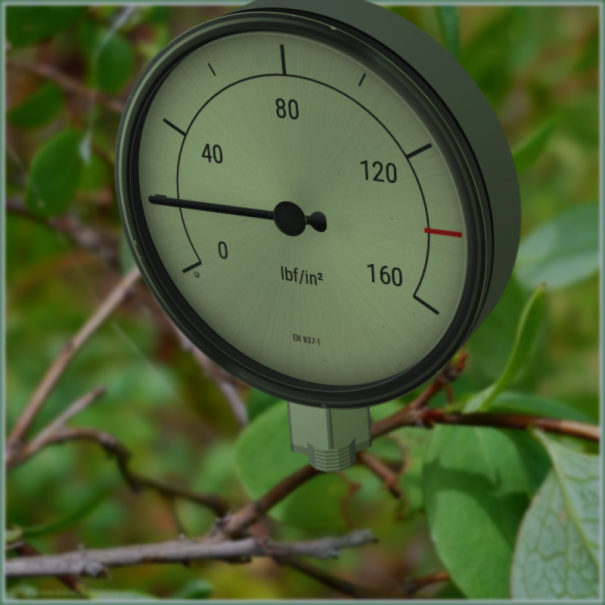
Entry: 20 psi
